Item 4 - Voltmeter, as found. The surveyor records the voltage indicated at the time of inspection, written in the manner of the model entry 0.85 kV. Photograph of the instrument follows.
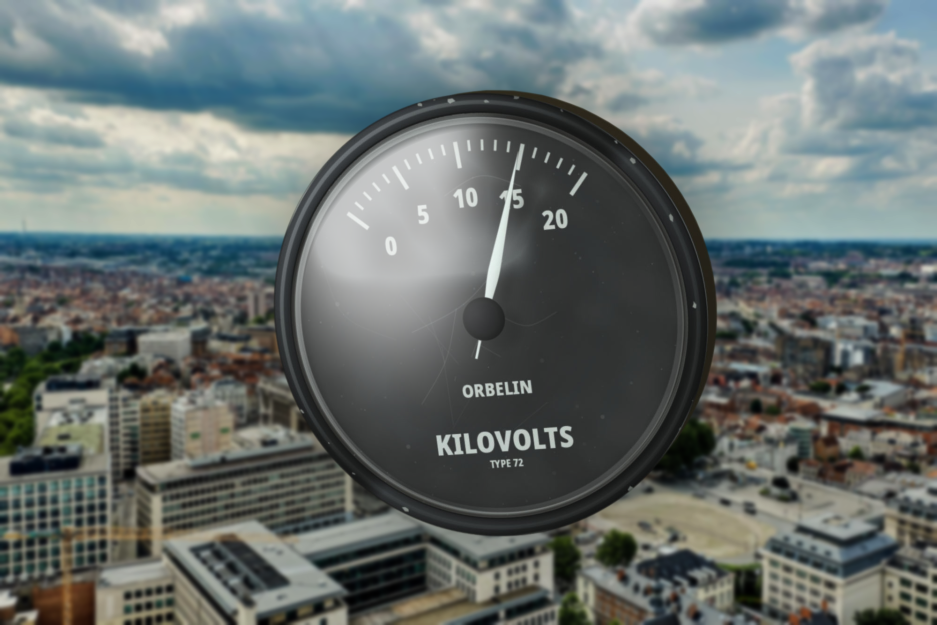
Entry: 15 kV
